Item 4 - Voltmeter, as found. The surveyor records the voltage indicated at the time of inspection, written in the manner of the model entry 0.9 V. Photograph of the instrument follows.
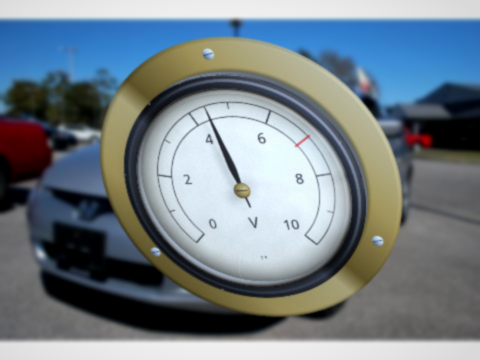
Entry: 4.5 V
